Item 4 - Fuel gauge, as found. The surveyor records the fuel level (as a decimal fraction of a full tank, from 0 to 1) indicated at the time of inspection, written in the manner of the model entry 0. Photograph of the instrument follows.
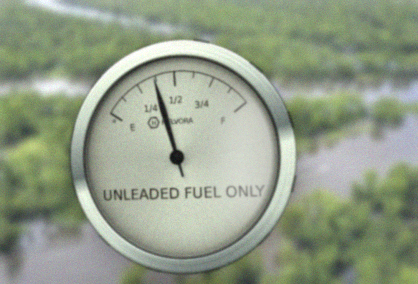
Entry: 0.375
